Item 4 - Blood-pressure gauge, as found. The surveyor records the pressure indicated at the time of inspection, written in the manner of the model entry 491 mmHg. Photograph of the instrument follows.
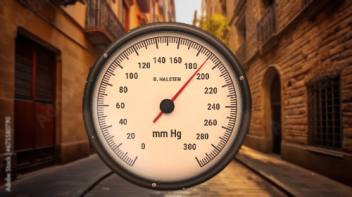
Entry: 190 mmHg
